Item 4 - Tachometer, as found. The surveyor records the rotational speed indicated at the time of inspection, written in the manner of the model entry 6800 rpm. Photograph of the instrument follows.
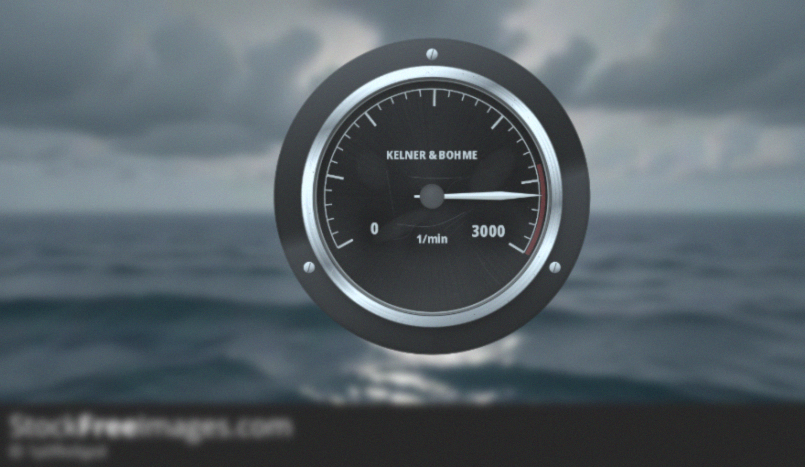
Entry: 2600 rpm
